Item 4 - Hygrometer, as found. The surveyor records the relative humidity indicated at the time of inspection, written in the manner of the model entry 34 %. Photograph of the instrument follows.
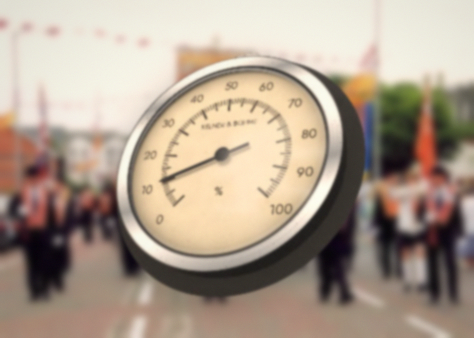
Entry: 10 %
